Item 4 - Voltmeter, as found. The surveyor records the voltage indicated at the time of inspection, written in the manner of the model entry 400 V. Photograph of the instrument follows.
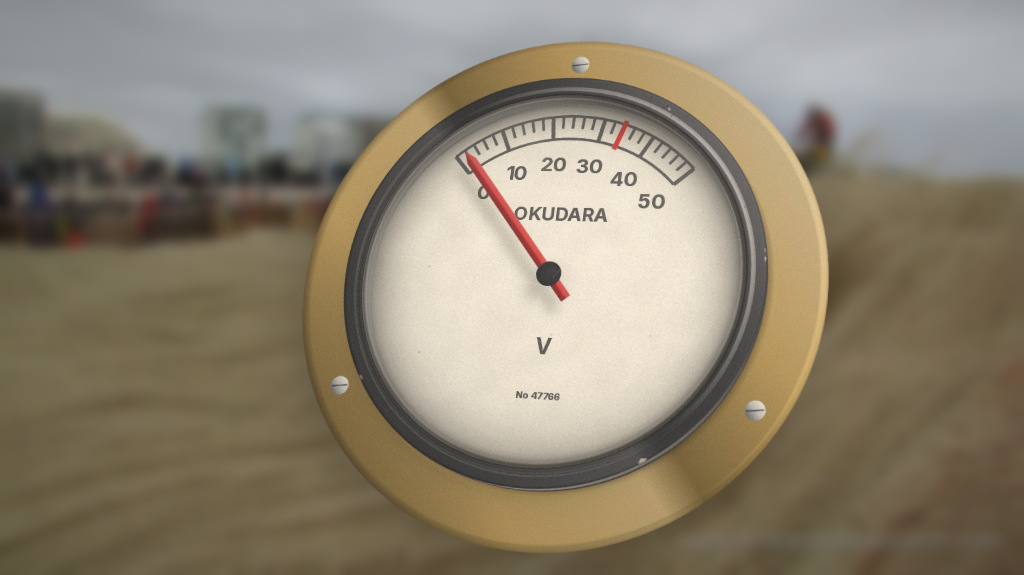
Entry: 2 V
